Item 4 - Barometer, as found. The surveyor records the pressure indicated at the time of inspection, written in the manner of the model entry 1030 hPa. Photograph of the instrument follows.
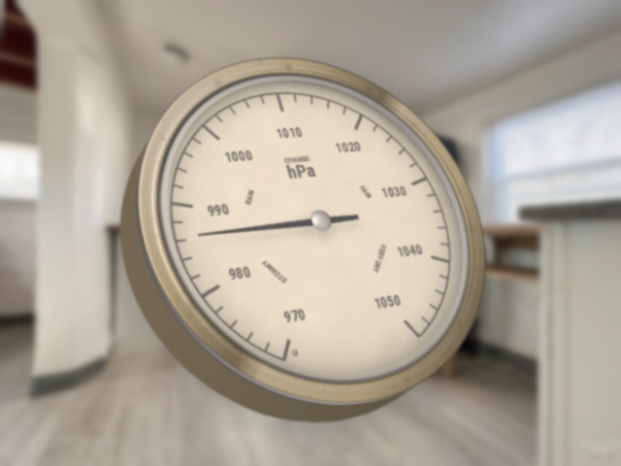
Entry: 986 hPa
